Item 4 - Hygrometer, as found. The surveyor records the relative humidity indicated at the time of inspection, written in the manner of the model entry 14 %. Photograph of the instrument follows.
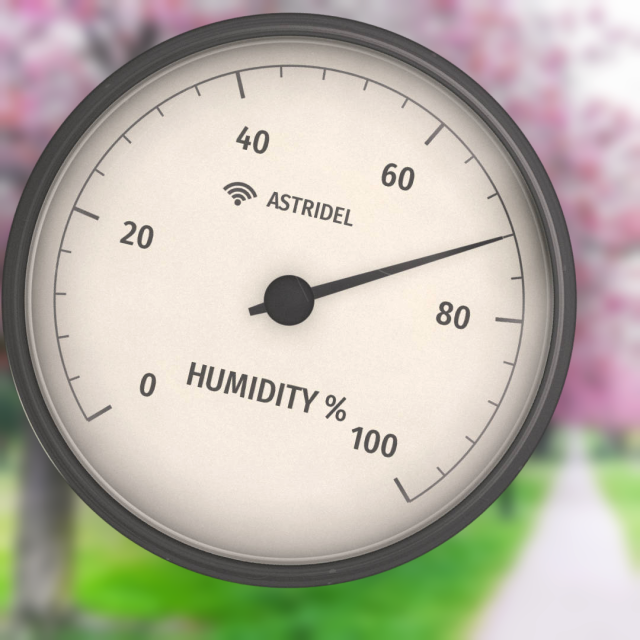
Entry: 72 %
